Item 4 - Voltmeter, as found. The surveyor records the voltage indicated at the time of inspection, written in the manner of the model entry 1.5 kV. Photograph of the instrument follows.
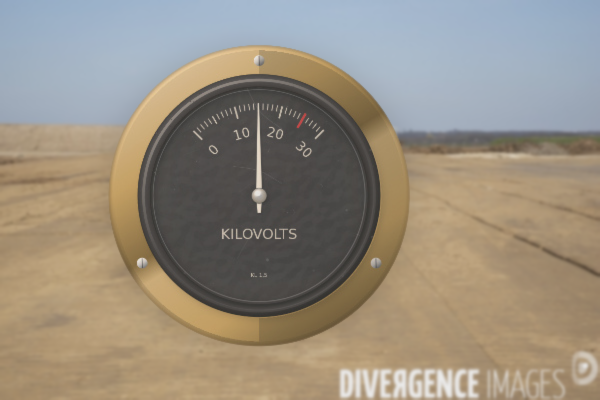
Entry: 15 kV
